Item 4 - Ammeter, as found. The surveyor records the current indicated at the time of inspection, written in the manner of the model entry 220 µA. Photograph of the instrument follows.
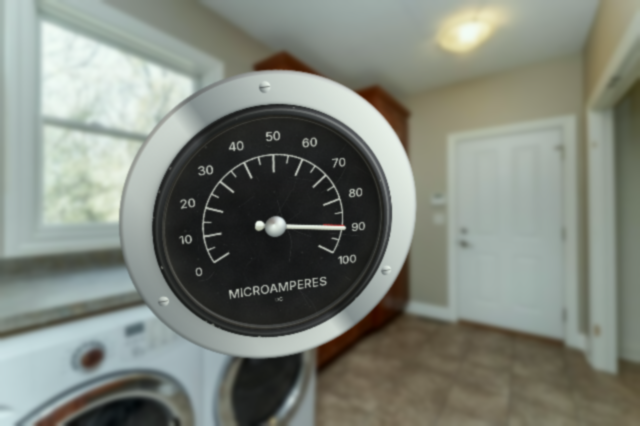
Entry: 90 µA
